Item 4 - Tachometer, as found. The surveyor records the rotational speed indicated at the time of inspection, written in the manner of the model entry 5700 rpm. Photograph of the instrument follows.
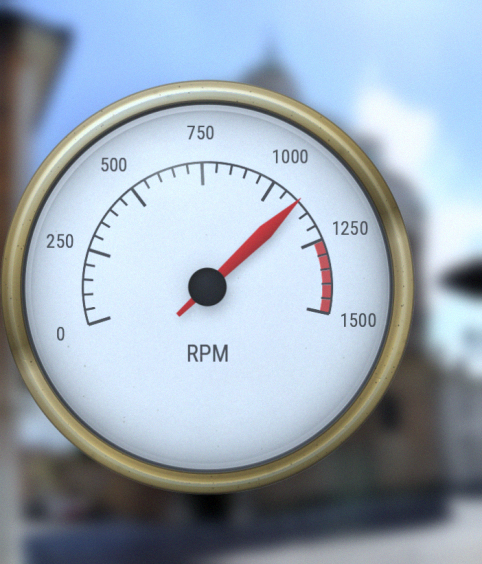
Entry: 1100 rpm
